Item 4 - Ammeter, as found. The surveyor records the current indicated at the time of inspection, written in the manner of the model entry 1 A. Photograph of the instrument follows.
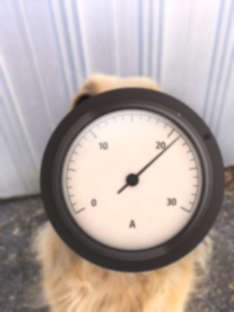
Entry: 21 A
